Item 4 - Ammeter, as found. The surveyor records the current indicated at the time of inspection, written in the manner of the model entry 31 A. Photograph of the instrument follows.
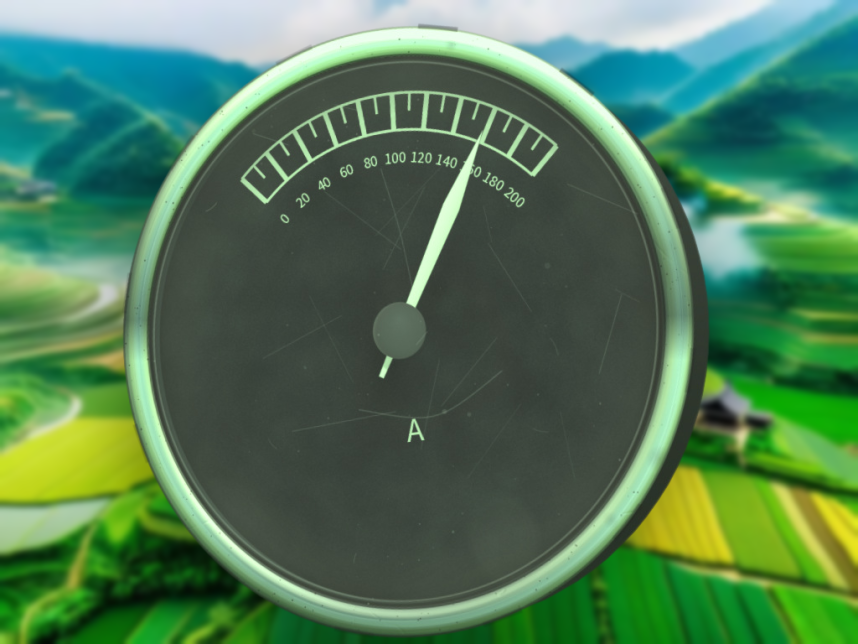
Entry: 160 A
